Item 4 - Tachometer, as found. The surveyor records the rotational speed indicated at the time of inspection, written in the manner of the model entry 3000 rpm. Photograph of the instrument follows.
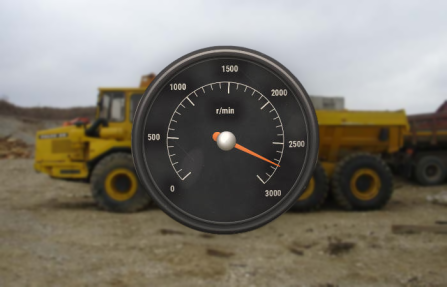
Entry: 2750 rpm
